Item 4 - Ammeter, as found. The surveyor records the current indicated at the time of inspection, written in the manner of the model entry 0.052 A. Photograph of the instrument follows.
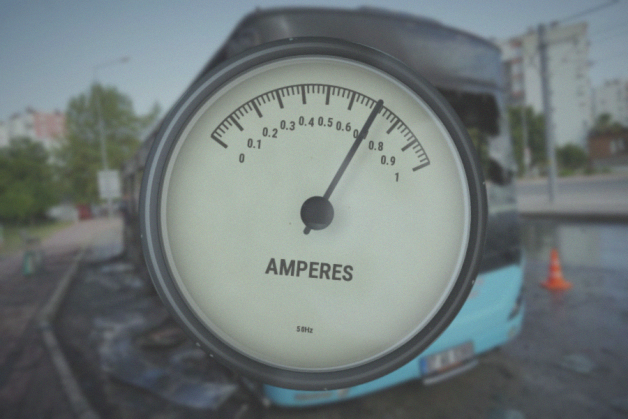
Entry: 0.7 A
